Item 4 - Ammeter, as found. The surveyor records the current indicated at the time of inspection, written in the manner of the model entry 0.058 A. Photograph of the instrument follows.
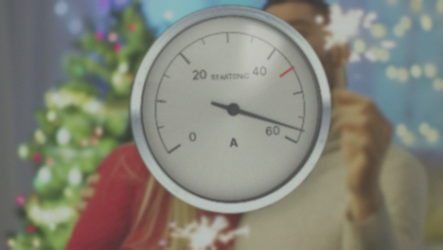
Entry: 57.5 A
